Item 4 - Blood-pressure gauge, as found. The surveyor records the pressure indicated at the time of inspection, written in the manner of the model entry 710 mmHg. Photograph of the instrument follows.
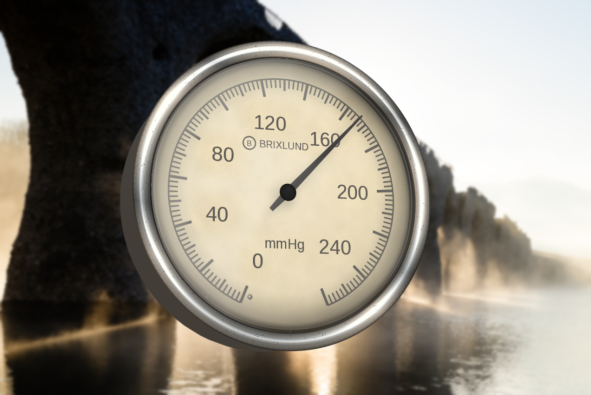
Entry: 166 mmHg
